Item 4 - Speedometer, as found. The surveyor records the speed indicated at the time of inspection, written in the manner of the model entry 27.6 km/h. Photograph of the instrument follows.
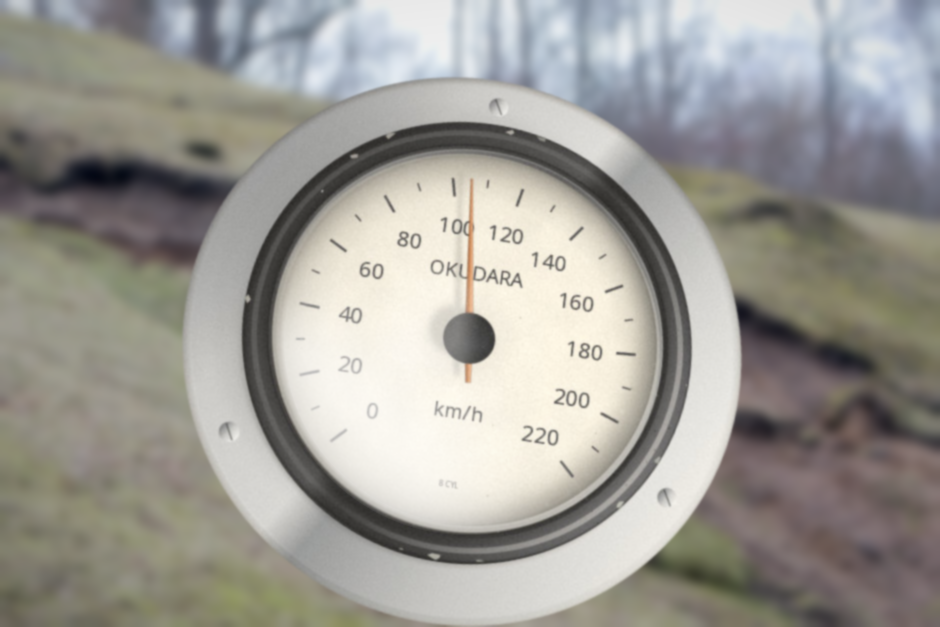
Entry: 105 km/h
